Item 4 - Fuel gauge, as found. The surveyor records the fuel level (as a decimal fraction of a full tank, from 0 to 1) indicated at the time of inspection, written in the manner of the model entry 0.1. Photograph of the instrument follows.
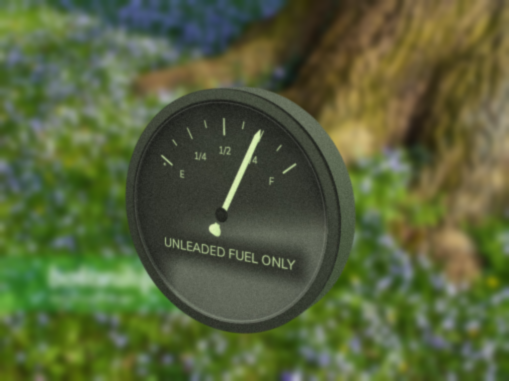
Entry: 0.75
